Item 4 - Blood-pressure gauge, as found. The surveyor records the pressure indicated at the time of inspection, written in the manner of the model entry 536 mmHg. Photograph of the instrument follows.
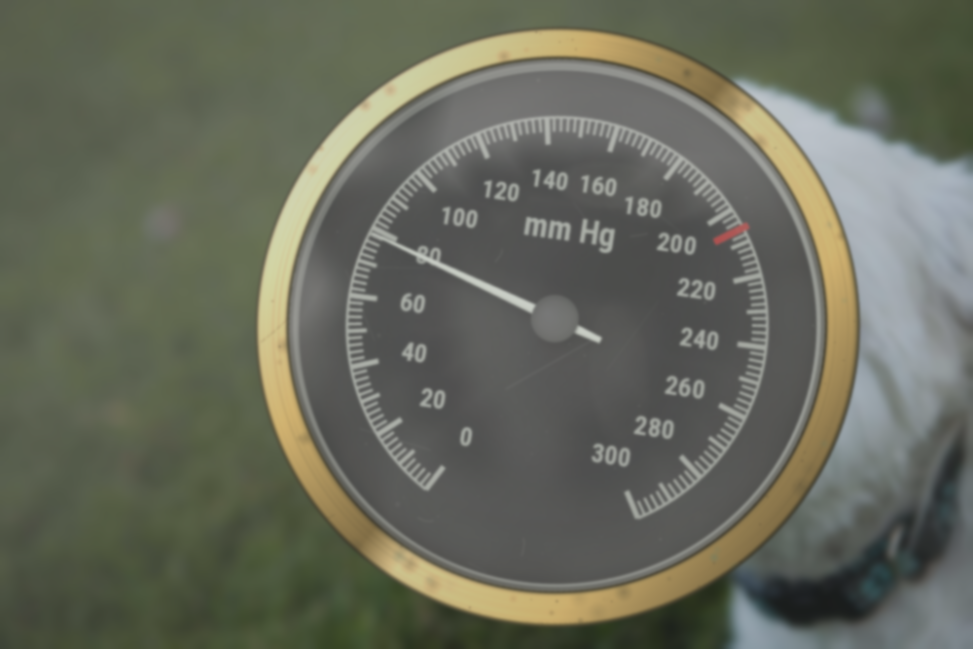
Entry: 78 mmHg
